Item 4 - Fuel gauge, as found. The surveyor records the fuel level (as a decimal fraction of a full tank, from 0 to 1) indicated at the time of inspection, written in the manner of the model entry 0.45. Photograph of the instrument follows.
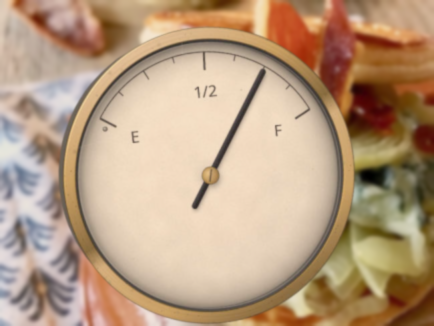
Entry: 0.75
